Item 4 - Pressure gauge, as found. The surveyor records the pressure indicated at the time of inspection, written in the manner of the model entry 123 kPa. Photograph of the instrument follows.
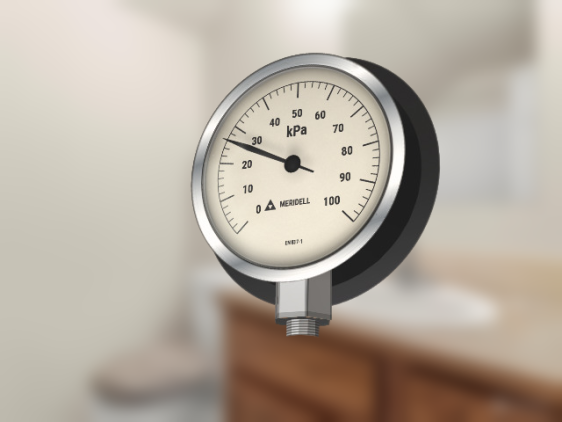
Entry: 26 kPa
